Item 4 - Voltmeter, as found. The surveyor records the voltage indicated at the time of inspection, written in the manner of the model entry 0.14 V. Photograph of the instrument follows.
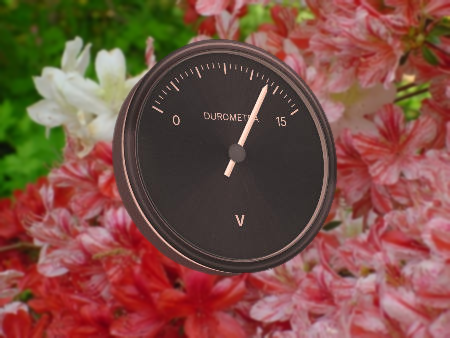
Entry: 11.5 V
